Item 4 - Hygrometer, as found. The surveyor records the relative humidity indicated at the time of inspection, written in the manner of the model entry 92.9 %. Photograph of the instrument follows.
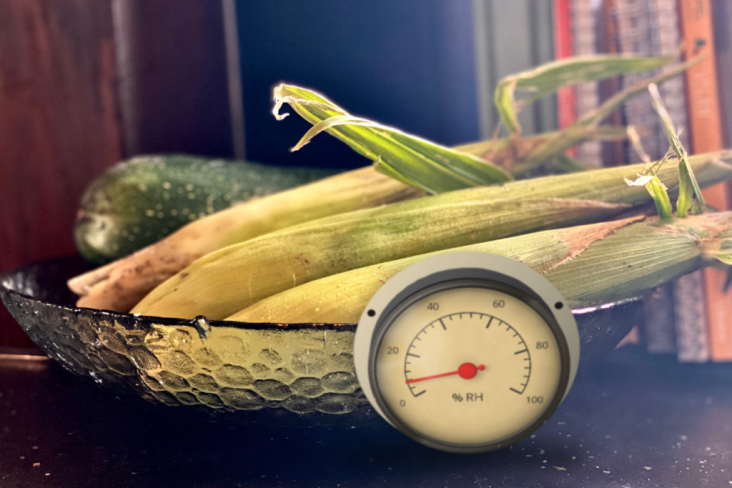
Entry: 8 %
